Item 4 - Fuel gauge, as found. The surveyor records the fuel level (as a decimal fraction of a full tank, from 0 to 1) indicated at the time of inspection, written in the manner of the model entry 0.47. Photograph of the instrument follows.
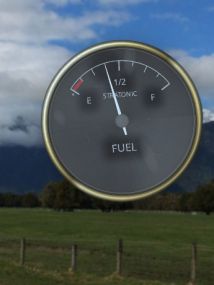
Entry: 0.375
